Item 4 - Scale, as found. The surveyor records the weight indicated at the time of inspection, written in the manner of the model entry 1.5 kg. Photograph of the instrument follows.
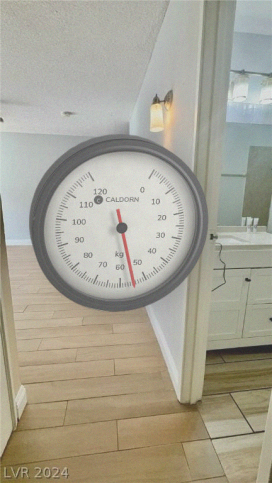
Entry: 55 kg
